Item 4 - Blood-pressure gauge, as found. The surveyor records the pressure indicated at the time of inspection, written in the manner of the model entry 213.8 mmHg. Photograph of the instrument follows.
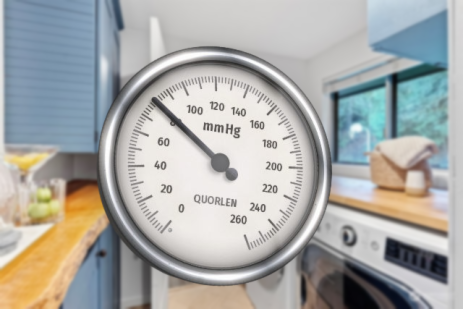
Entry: 80 mmHg
